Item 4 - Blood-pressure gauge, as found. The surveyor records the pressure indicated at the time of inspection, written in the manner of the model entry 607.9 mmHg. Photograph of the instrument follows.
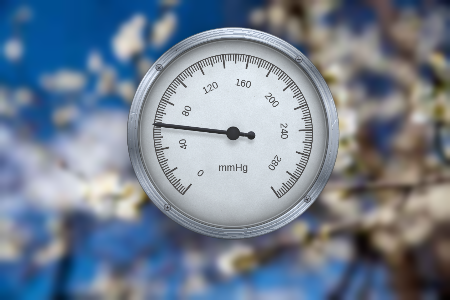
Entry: 60 mmHg
